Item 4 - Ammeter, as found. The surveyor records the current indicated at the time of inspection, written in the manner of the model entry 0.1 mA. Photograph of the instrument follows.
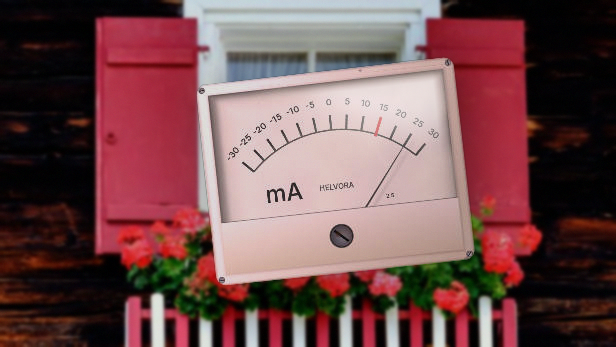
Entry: 25 mA
